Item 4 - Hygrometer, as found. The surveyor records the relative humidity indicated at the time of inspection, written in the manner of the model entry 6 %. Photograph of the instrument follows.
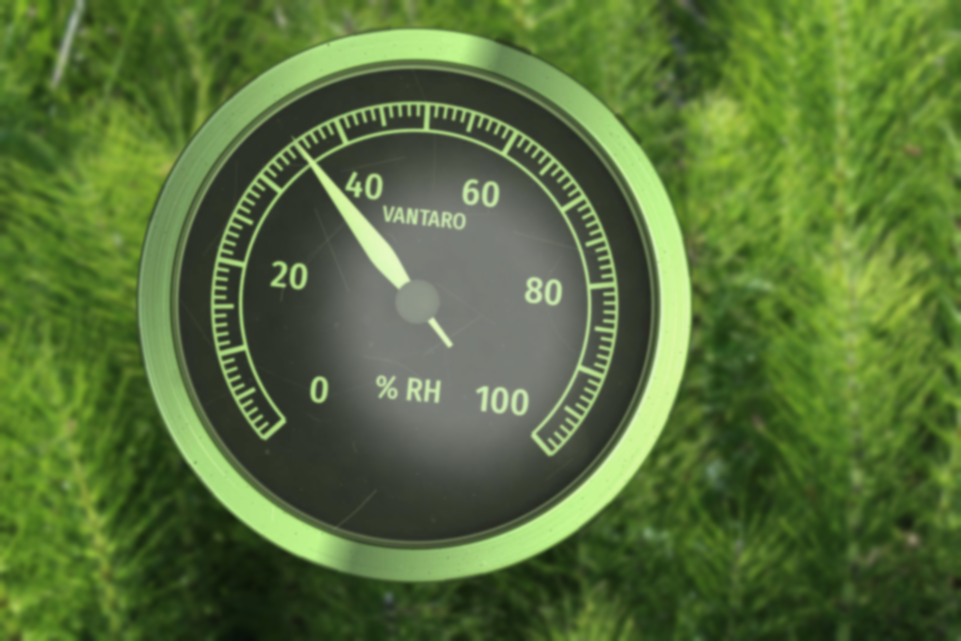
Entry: 35 %
